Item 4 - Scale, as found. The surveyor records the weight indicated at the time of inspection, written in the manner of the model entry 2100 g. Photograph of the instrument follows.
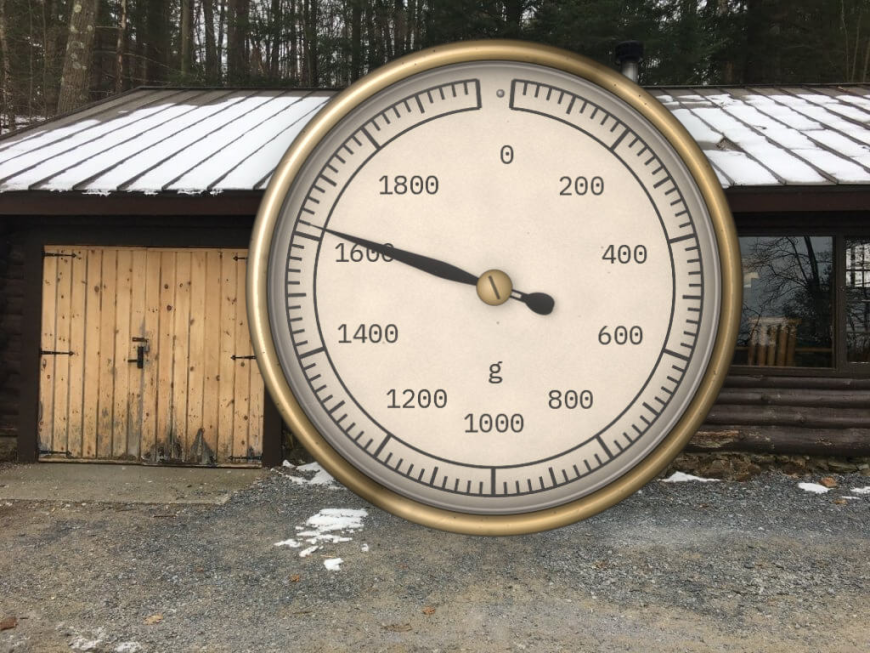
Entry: 1620 g
